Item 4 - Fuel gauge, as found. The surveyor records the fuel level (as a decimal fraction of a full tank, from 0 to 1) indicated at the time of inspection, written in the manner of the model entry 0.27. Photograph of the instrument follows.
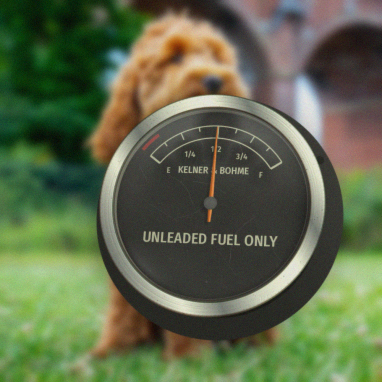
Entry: 0.5
